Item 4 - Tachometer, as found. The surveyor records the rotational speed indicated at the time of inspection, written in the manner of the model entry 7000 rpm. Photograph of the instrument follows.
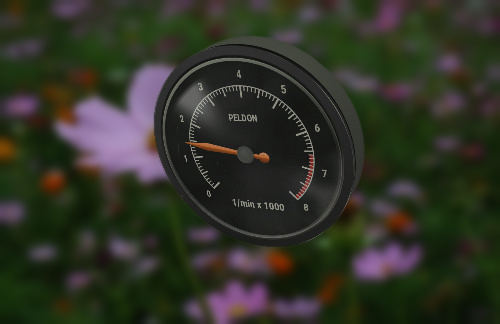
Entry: 1500 rpm
